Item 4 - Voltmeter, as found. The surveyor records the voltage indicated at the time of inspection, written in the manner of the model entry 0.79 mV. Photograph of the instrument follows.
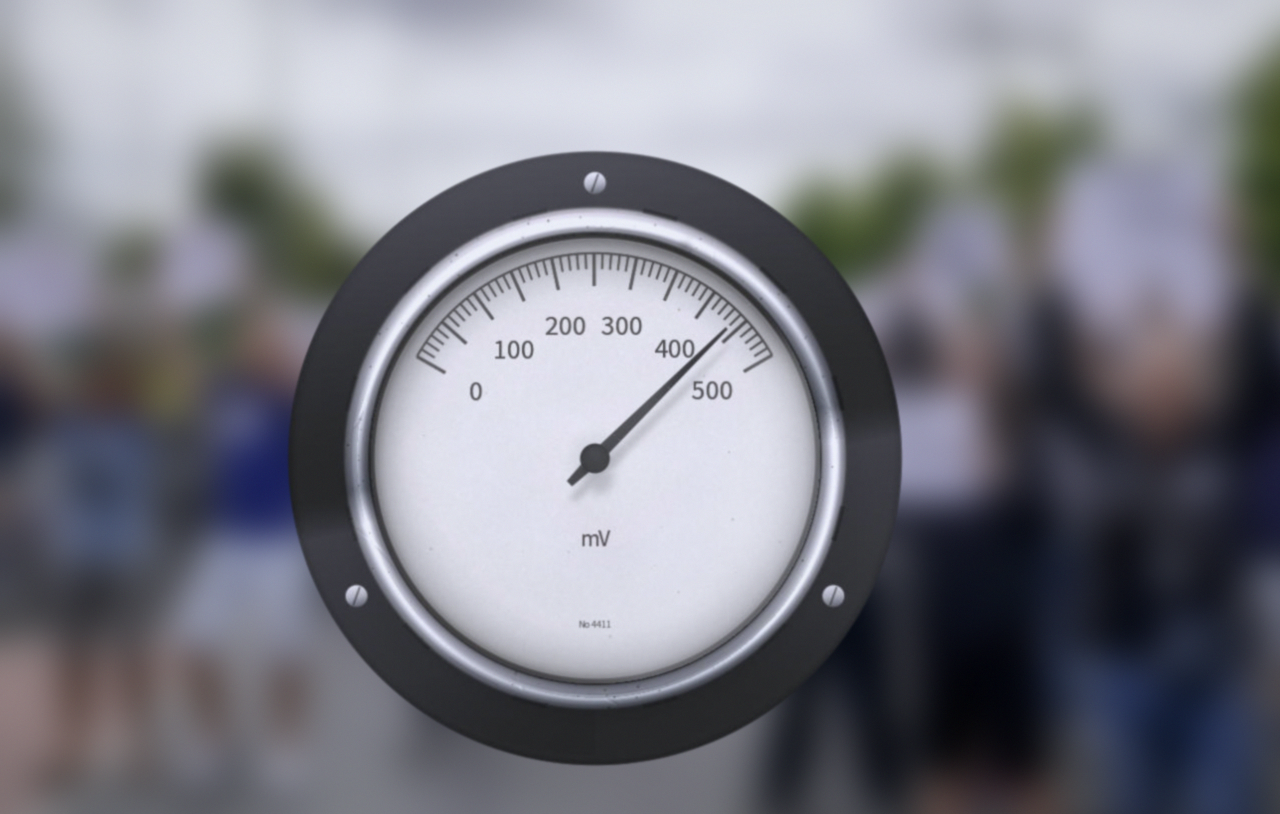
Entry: 440 mV
